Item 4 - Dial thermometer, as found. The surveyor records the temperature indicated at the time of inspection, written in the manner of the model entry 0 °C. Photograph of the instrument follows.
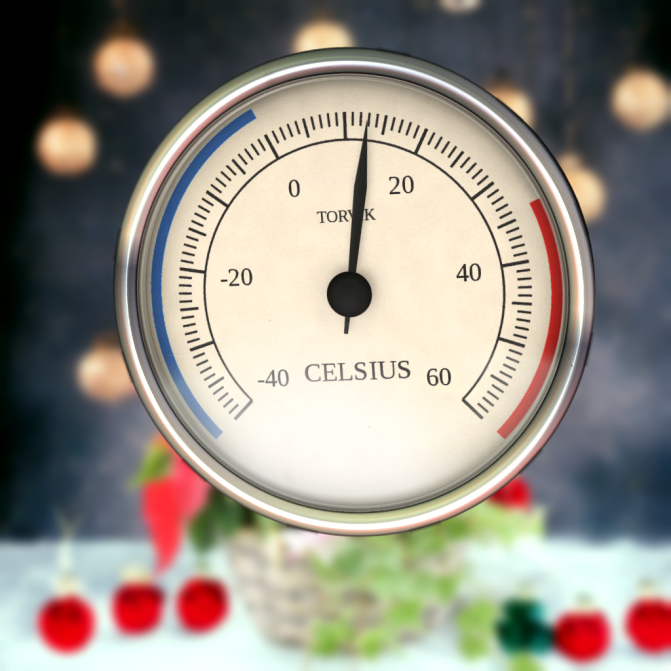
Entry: 13 °C
